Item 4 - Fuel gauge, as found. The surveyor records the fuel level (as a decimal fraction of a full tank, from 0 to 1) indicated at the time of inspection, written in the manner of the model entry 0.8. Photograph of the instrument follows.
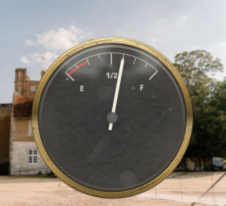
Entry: 0.625
